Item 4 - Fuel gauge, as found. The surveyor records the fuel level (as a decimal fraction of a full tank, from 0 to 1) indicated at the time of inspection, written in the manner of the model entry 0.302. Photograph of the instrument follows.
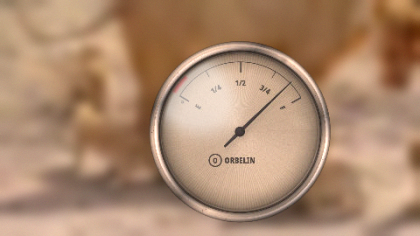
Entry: 0.875
